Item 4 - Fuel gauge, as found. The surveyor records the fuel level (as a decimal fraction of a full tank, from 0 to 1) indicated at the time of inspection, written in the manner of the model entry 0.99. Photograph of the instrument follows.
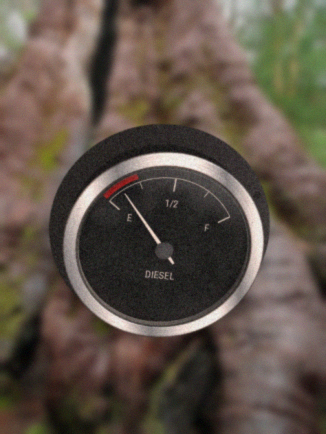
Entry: 0.125
